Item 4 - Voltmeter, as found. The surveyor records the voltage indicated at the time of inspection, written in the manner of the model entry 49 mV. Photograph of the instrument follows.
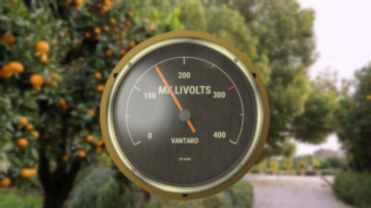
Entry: 150 mV
